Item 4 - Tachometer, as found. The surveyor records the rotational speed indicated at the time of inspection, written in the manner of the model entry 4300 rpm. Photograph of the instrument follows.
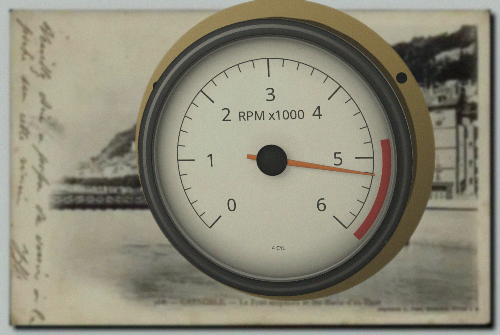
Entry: 5200 rpm
